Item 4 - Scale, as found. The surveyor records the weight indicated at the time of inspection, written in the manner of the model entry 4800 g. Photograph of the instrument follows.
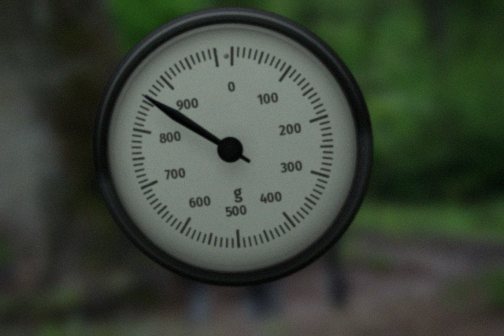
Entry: 860 g
